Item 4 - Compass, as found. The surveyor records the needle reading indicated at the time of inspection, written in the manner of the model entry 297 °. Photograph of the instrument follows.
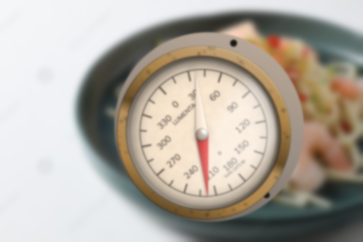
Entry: 217.5 °
